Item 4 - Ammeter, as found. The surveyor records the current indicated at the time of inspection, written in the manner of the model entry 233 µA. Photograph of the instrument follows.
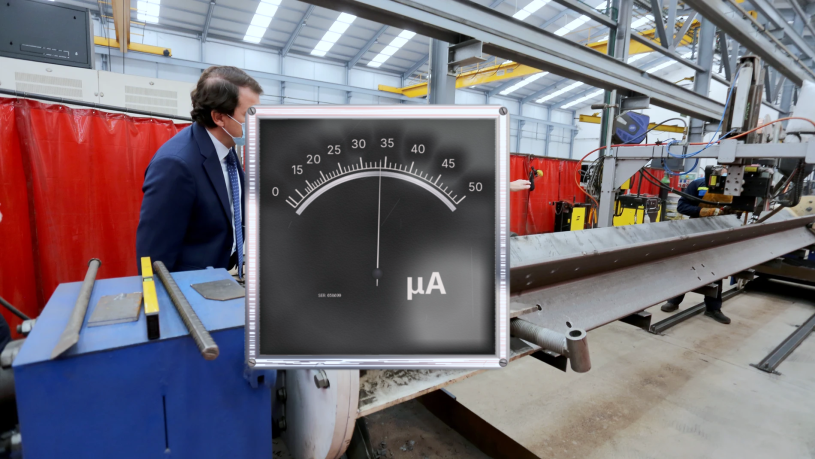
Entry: 34 µA
